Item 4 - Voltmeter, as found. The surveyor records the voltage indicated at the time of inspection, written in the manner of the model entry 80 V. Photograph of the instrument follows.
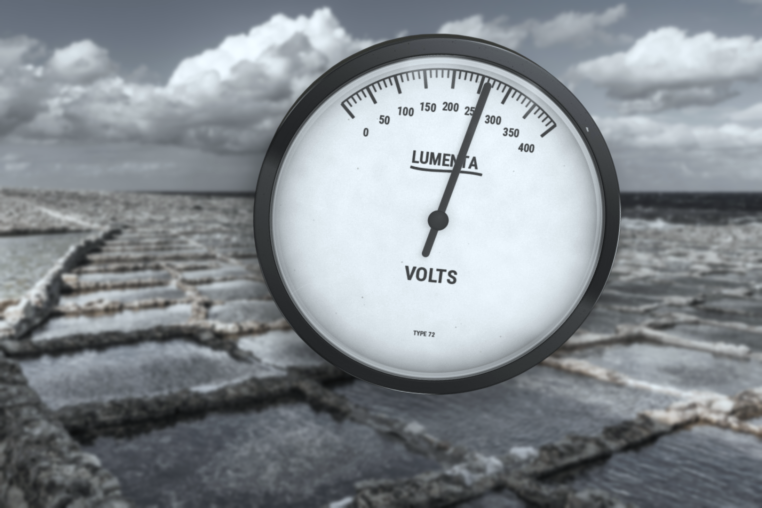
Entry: 260 V
